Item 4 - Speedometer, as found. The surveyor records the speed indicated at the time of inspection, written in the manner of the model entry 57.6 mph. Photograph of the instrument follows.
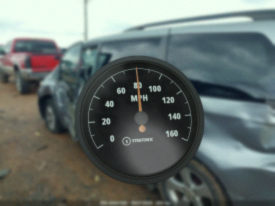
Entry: 80 mph
